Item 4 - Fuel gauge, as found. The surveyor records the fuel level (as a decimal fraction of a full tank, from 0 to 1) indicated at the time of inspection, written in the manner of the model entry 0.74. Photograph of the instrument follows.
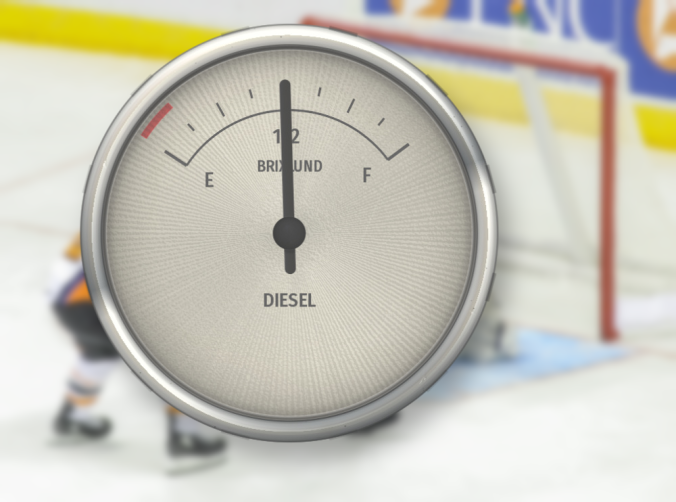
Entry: 0.5
